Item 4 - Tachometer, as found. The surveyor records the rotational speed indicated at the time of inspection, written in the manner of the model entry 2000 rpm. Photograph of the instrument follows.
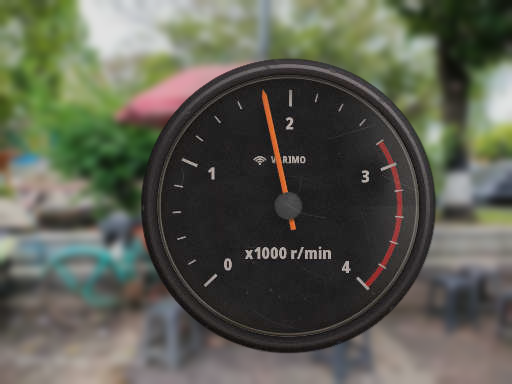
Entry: 1800 rpm
